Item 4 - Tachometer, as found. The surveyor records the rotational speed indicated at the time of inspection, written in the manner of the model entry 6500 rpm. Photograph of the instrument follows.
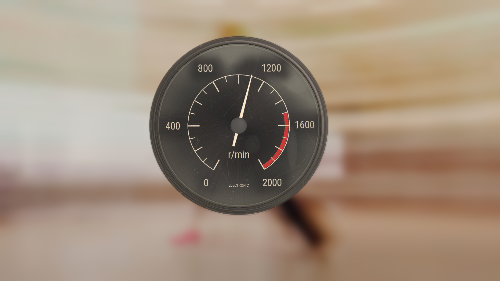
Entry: 1100 rpm
